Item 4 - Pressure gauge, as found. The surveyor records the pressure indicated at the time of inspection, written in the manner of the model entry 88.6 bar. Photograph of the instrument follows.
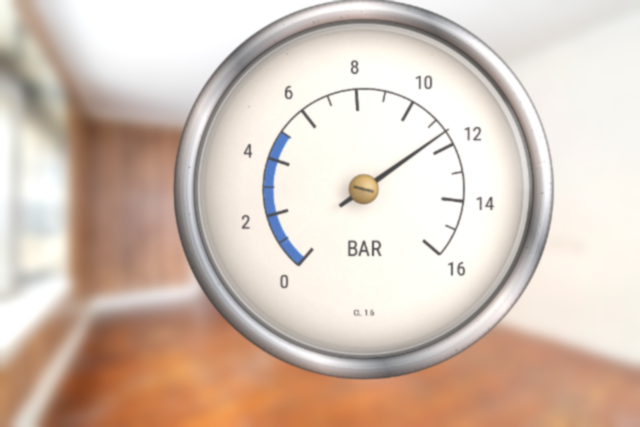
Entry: 11.5 bar
